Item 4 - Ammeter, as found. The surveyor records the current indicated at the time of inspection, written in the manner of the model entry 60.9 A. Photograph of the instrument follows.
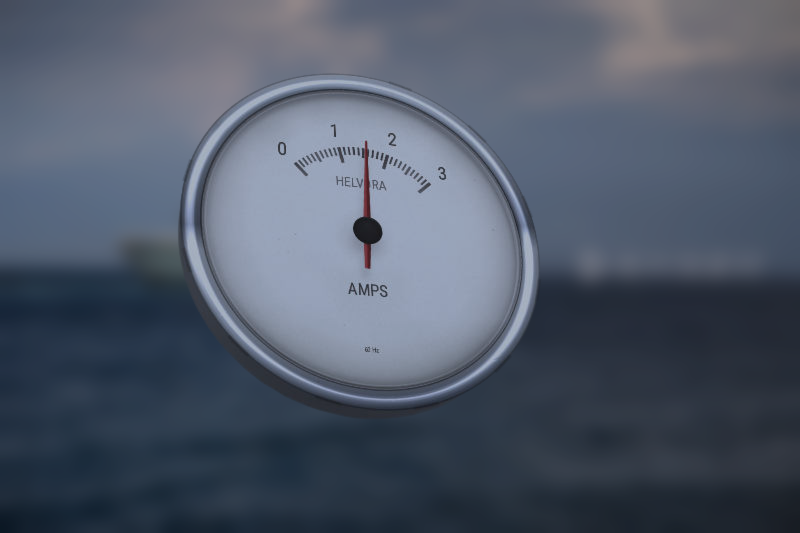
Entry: 1.5 A
